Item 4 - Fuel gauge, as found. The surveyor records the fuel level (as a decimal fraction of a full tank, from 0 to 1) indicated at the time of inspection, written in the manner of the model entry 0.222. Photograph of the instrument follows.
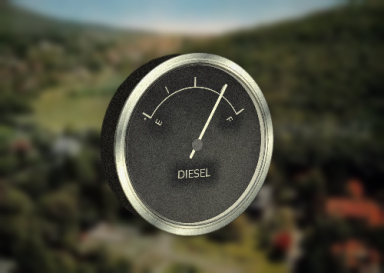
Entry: 0.75
